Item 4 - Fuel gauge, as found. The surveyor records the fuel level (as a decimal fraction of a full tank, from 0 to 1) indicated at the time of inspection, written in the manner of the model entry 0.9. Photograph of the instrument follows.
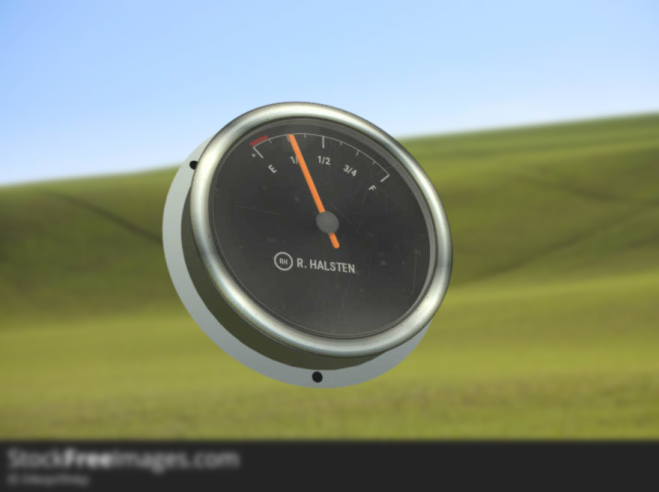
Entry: 0.25
